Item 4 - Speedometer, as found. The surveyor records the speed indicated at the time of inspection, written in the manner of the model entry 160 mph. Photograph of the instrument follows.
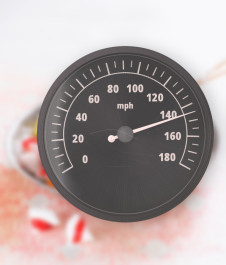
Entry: 145 mph
